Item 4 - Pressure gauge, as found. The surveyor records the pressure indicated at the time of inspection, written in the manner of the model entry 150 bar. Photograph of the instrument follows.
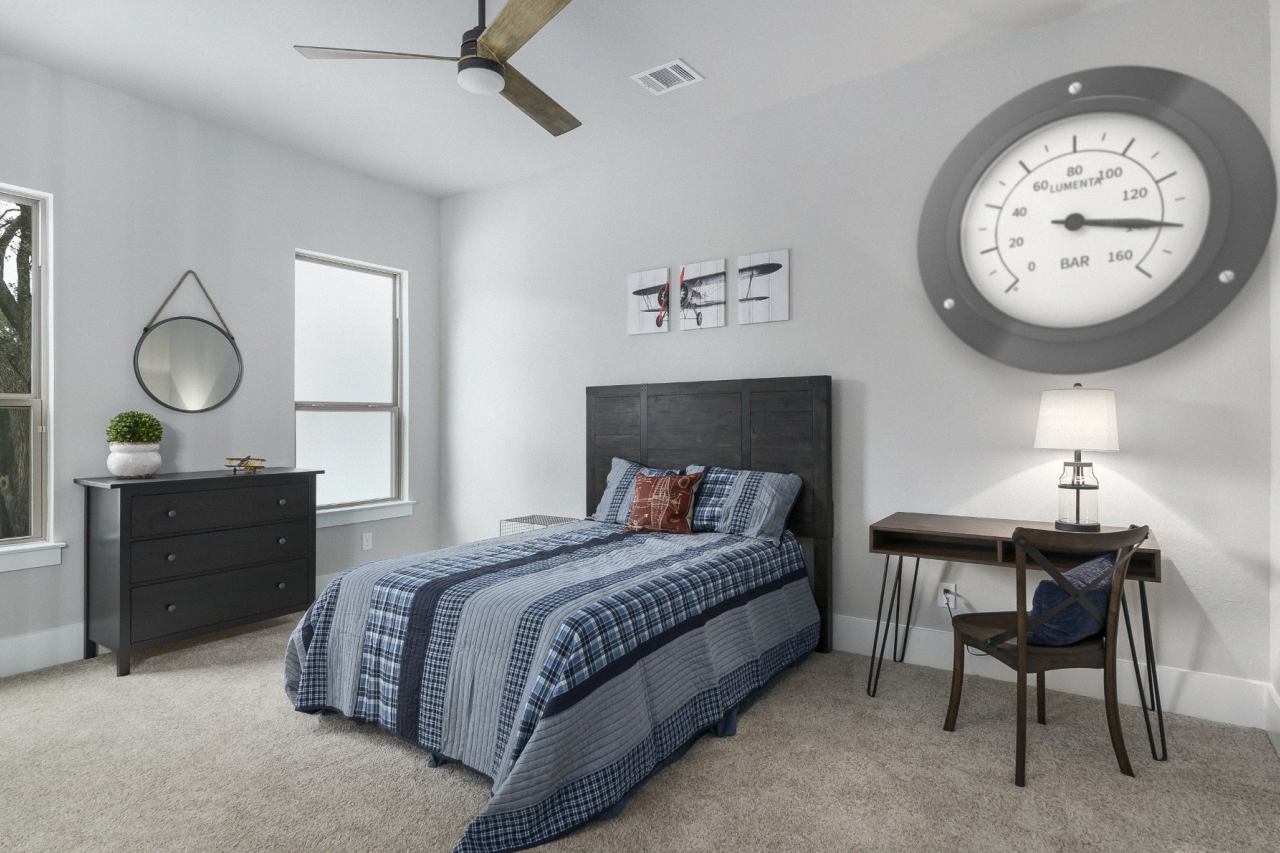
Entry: 140 bar
